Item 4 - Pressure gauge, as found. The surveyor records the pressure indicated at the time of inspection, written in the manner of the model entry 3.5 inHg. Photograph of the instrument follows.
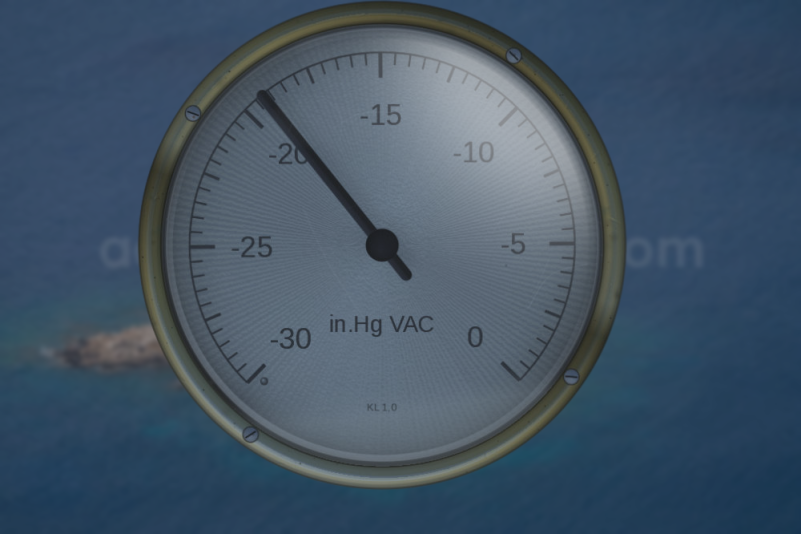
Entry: -19.25 inHg
